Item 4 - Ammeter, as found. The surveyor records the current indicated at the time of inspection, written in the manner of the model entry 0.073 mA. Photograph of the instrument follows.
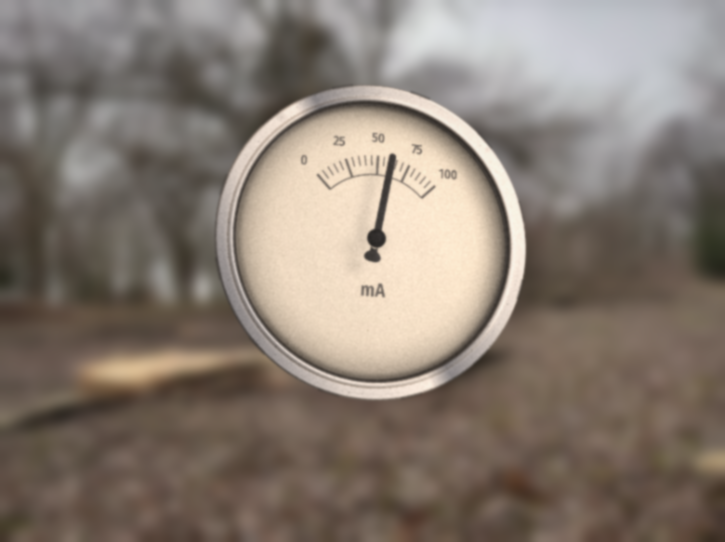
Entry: 60 mA
